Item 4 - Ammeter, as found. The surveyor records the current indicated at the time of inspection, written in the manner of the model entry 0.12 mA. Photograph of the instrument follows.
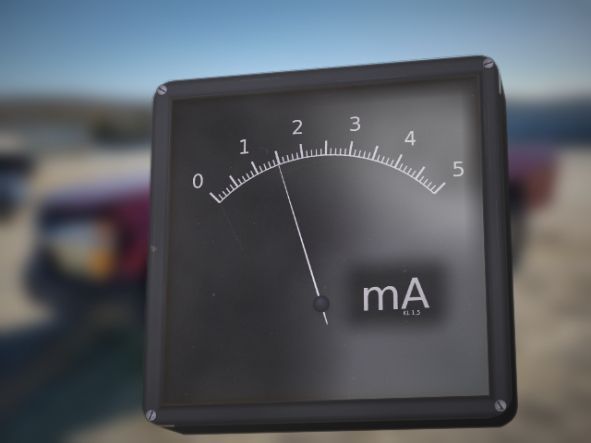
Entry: 1.5 mA
